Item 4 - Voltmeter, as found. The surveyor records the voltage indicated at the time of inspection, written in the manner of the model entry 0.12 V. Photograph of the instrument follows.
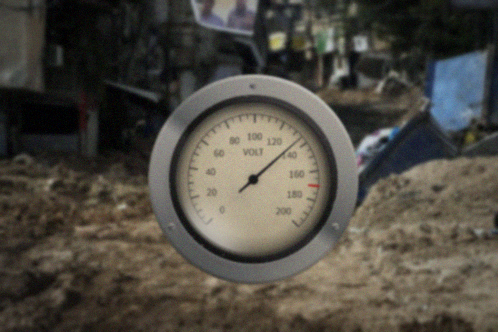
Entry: 135 V
